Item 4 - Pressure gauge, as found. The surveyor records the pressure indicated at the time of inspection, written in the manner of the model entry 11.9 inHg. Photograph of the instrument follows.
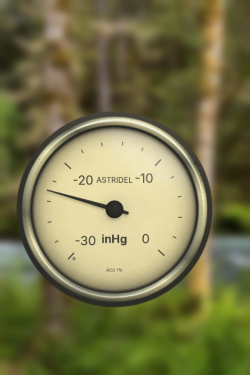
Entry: -23 inHg
